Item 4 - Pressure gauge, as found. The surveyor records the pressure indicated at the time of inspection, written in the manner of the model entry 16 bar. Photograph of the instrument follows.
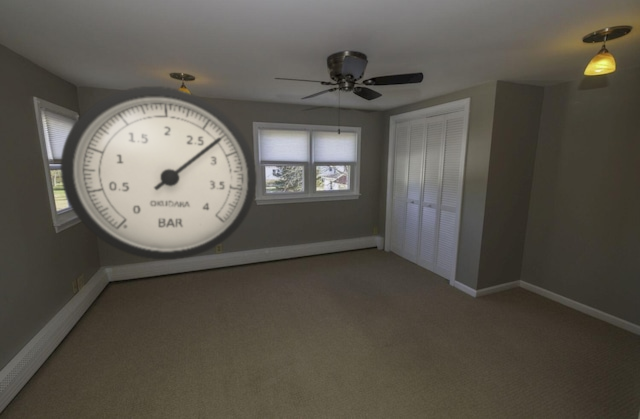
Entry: 2.75 bar
